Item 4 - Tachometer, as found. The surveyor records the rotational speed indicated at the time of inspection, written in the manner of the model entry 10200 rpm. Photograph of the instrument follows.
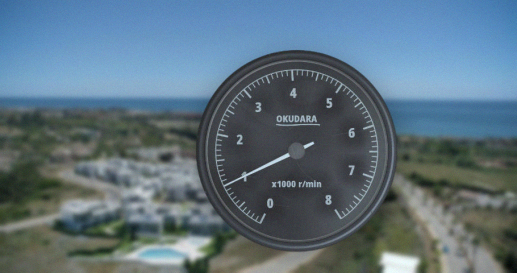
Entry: 1000 rpm
